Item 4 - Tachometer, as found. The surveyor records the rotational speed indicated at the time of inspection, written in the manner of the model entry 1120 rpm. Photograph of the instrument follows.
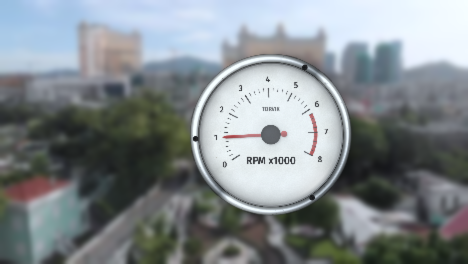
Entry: 1000 rpm
